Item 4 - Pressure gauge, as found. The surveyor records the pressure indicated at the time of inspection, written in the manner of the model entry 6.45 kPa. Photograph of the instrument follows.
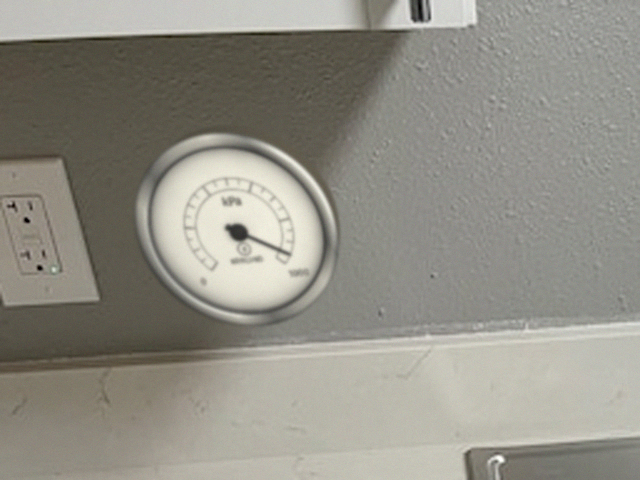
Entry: 950 kPa
